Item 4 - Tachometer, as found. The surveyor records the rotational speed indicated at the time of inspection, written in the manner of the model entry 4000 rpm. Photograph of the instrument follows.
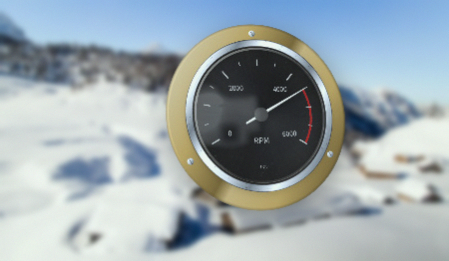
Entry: 4500 rpm
